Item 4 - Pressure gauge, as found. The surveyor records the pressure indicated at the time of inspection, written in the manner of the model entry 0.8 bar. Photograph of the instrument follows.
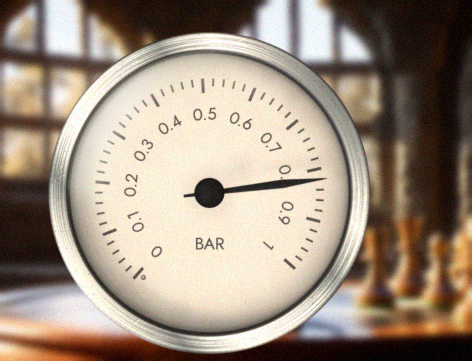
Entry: 0.82 bar
